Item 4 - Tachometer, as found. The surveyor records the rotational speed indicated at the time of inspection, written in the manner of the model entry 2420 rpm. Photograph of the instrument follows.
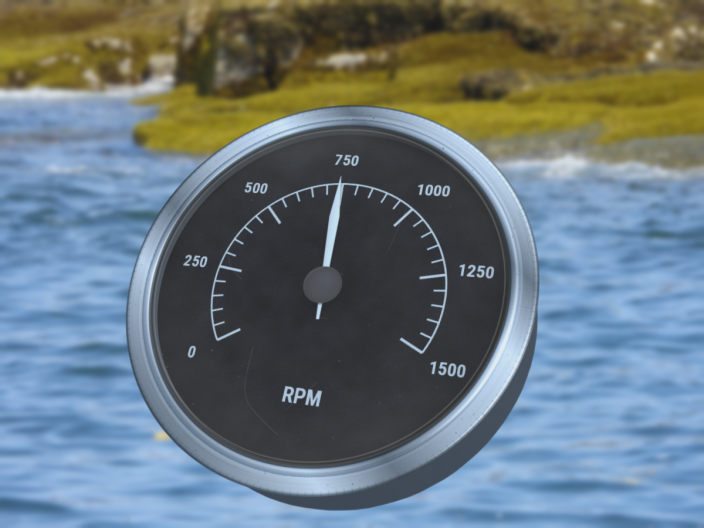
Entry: 750 rpm
